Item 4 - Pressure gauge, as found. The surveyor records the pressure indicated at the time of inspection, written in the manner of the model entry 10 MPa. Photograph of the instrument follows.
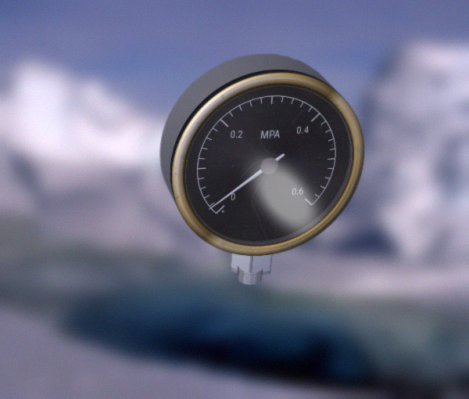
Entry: 0.02 MPa
